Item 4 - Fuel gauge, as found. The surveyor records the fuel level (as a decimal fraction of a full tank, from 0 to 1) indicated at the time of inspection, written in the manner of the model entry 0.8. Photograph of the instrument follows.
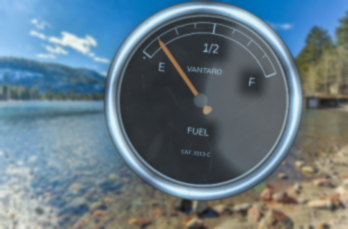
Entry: 0.125
